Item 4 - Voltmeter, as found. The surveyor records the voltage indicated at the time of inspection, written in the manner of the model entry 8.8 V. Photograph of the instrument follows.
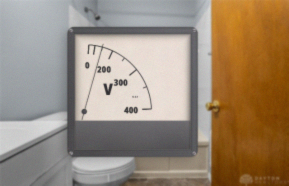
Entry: 150 V
